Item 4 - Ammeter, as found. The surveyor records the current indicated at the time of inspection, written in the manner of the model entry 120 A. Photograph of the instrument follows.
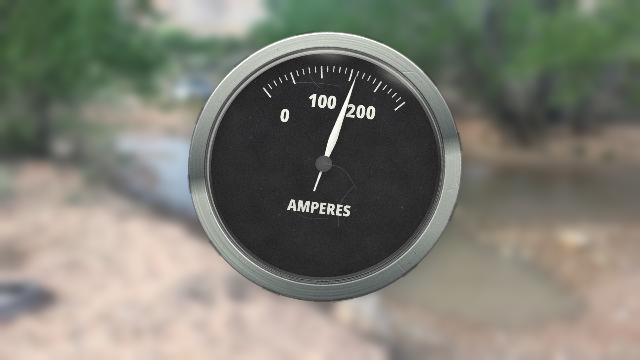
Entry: 160 A
